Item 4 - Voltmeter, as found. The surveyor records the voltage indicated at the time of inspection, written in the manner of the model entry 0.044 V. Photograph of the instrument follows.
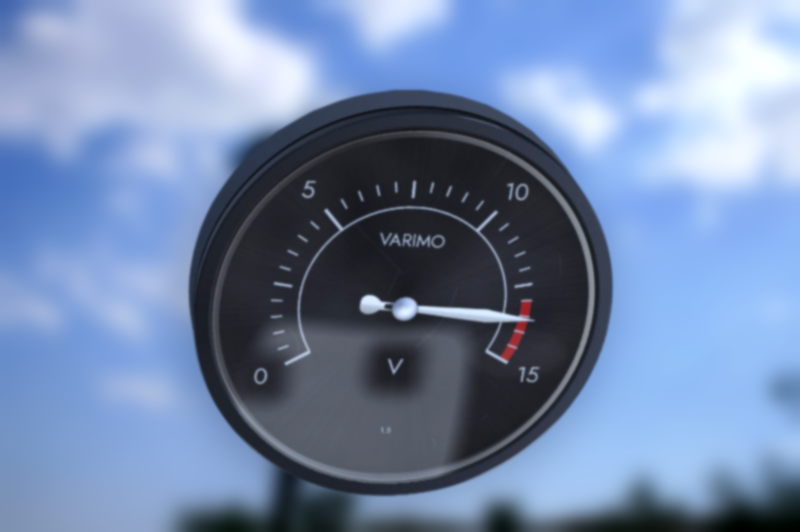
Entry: 13.5 V
